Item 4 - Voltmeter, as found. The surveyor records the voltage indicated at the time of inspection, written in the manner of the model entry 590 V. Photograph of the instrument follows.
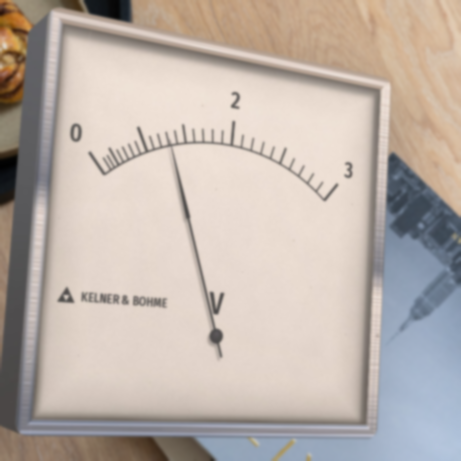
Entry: 1.3 V
